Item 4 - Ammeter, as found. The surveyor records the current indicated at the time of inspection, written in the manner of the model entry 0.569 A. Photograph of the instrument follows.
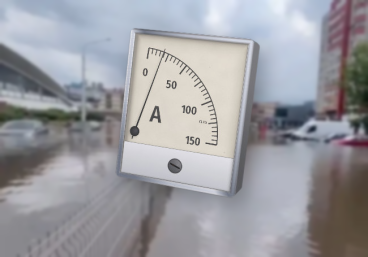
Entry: 20 A
